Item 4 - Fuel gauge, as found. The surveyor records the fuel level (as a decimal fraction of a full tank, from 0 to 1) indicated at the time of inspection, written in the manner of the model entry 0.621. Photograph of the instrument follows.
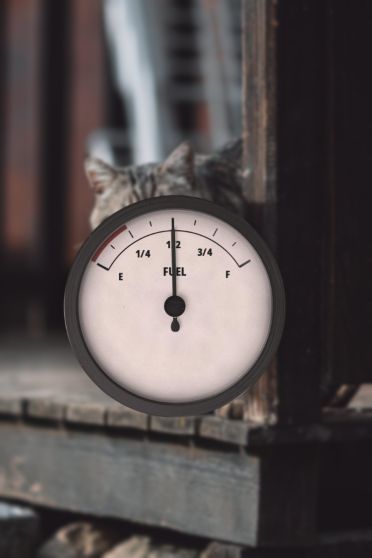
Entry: 0.5
